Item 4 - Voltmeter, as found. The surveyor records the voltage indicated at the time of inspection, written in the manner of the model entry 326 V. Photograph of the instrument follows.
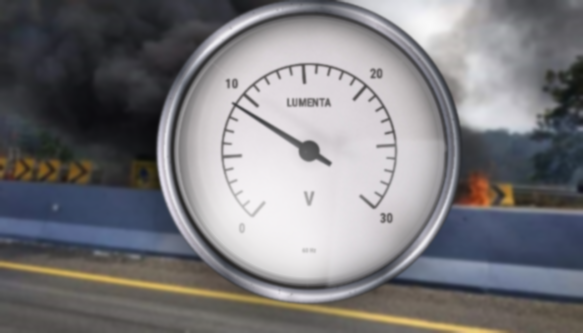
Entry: 9 V
